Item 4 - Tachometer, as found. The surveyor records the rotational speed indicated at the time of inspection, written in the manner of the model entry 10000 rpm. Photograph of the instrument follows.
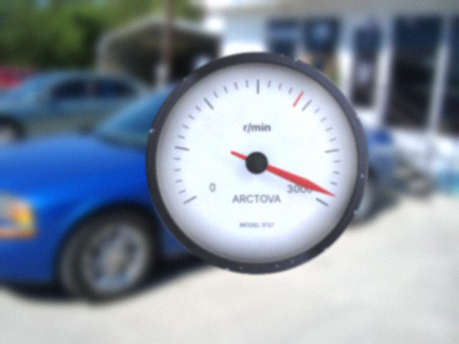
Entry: 2900 rpm
